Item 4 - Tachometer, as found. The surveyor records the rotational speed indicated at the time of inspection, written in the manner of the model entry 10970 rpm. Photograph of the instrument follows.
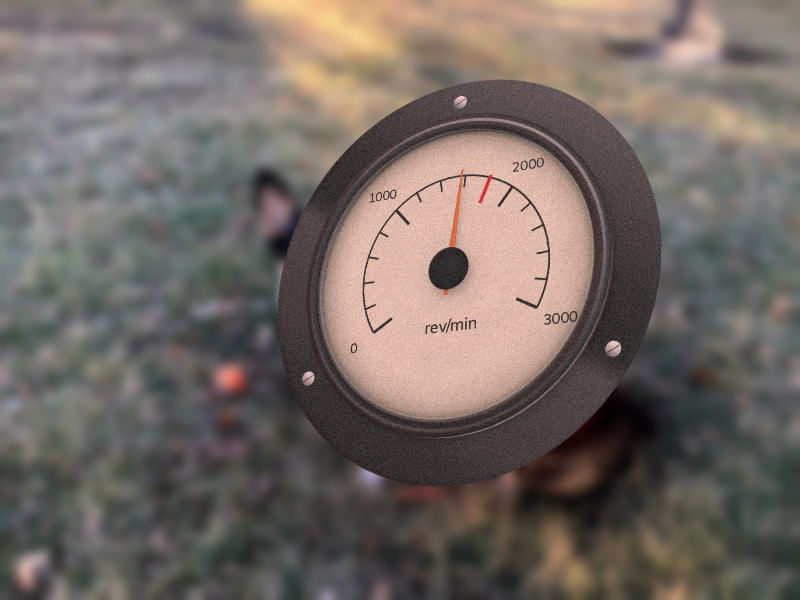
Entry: 1600 rpm
